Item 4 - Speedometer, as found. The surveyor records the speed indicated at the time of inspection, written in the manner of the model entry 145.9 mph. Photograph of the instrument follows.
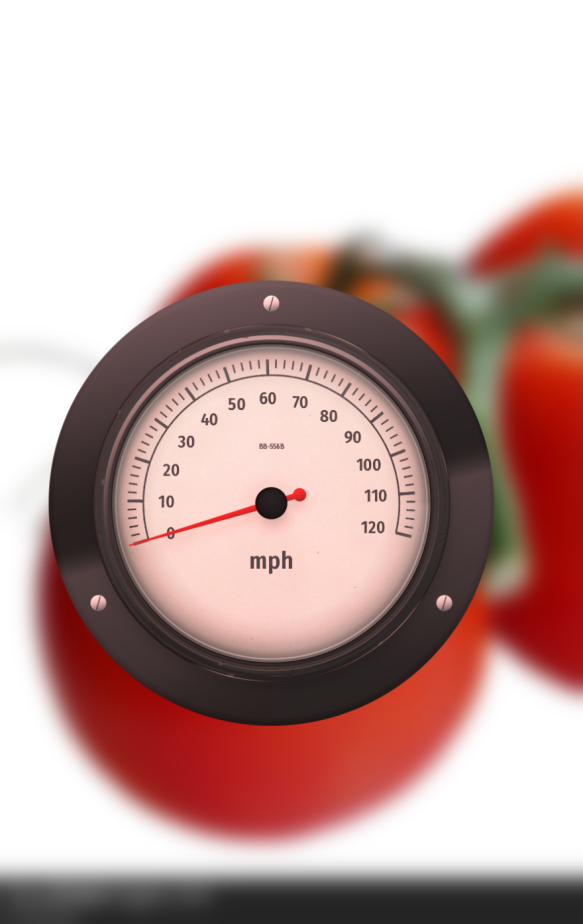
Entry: 0 mph
